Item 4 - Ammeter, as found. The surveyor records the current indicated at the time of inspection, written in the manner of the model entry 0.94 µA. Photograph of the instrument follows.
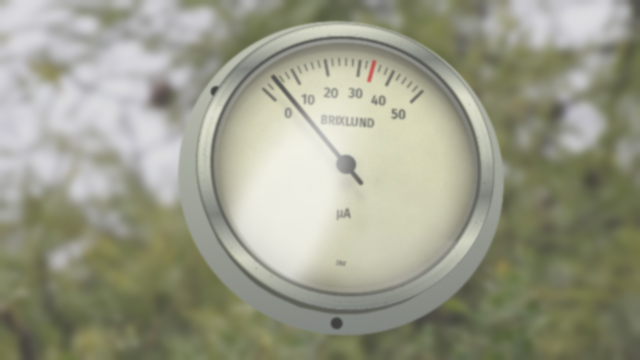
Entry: 4 µA
